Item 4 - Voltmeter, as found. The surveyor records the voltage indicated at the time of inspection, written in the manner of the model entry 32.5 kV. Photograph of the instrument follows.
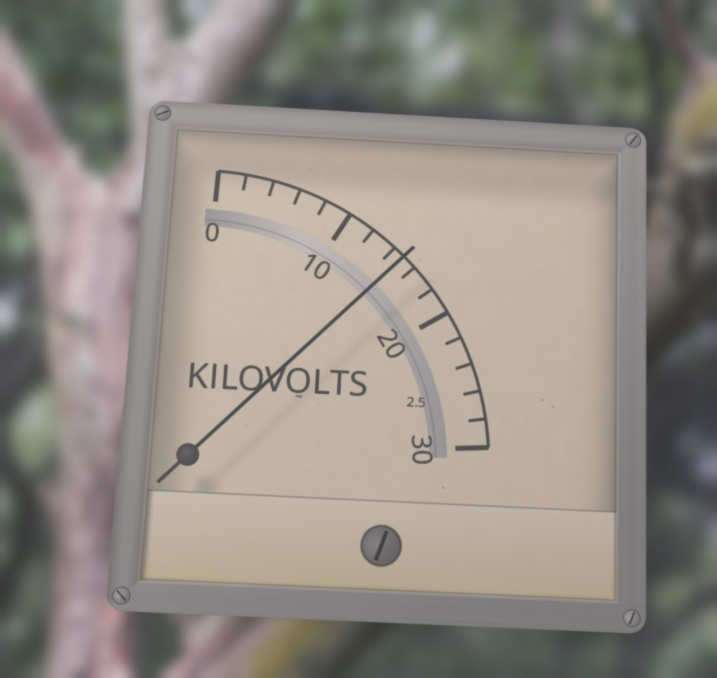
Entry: 15 kV
